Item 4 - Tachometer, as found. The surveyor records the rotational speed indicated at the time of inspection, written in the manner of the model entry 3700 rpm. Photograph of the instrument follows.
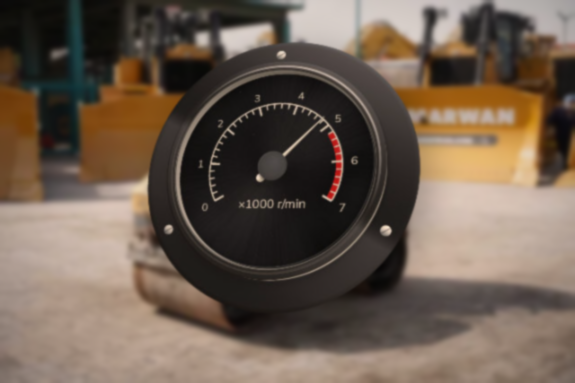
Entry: 4800 rpm
